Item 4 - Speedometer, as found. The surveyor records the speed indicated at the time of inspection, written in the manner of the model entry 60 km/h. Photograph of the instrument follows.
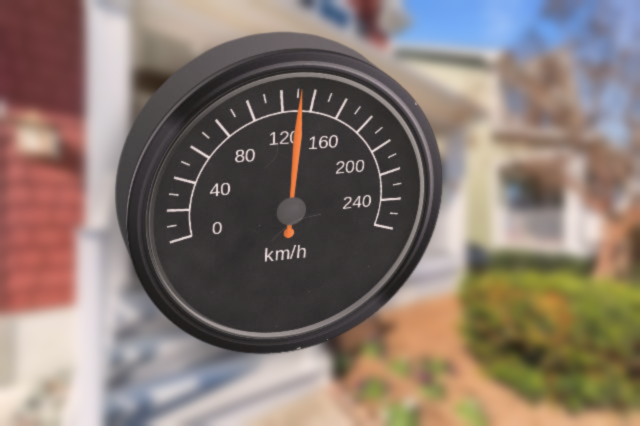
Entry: 130 km/h
